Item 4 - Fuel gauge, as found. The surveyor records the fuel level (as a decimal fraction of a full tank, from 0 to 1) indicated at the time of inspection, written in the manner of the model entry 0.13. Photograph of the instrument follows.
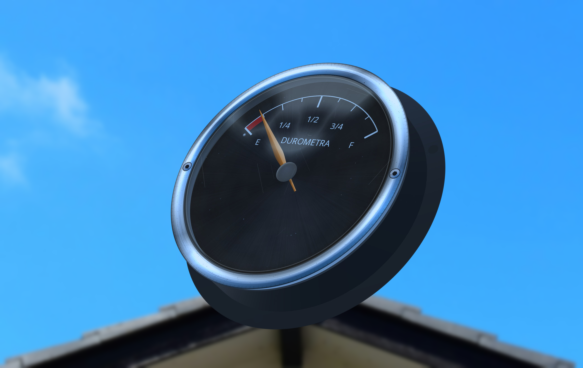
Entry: 0.125
